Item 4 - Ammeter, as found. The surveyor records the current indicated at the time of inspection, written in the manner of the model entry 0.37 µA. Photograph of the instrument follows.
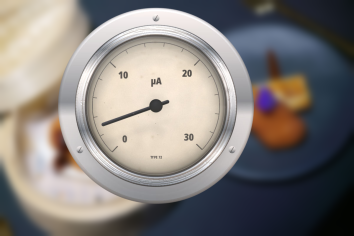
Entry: 3 µA
